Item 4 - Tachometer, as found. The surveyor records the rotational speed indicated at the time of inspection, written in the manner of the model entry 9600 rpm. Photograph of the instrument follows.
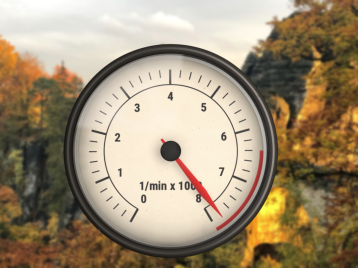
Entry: 7800 rpm
